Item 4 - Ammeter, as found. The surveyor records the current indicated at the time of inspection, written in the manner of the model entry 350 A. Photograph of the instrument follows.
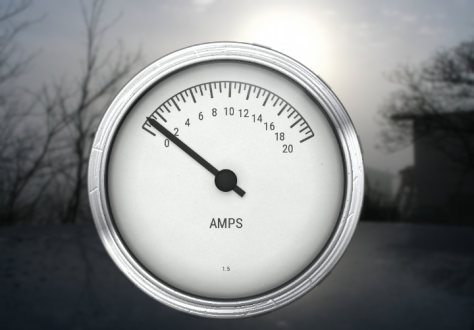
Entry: 1 A
